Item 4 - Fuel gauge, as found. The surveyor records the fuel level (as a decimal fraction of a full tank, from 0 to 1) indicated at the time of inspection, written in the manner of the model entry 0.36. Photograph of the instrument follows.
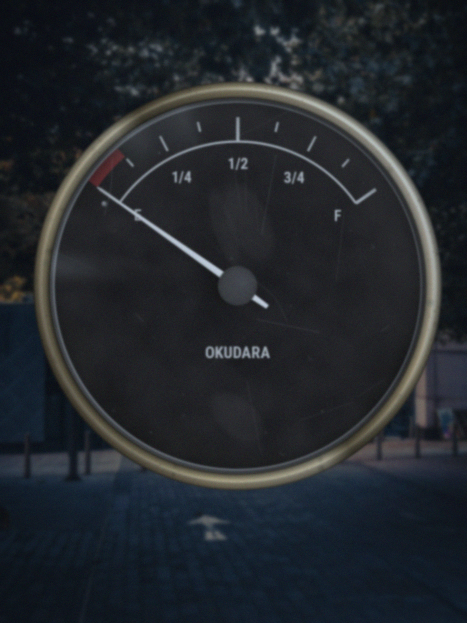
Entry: 0
